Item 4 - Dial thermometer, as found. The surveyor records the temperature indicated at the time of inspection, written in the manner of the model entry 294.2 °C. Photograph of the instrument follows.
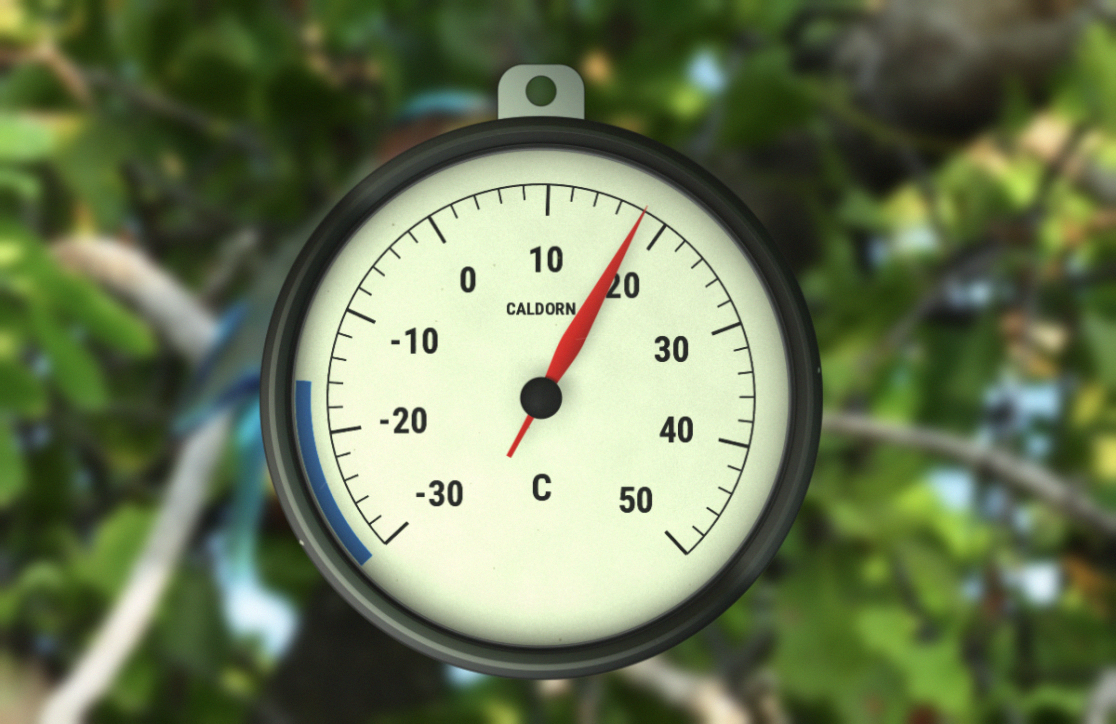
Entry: 18 °C
